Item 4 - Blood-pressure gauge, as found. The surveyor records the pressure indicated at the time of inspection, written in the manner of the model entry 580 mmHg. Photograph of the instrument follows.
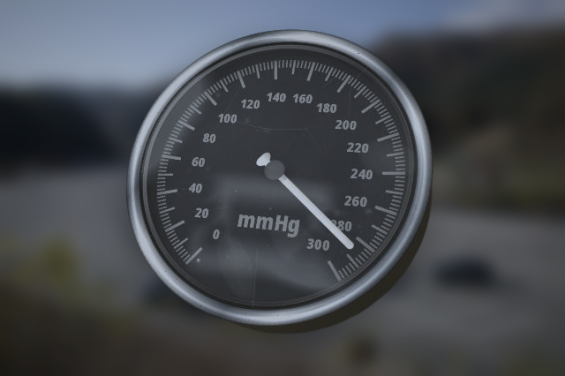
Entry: 286 mmHg
